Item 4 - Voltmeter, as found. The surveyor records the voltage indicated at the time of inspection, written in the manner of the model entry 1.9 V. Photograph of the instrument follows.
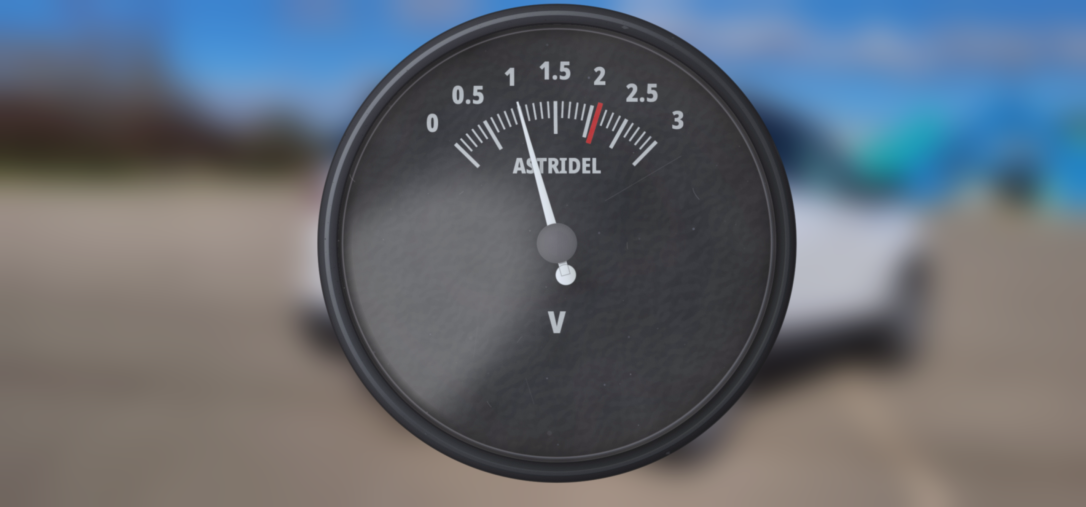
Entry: 1 V
